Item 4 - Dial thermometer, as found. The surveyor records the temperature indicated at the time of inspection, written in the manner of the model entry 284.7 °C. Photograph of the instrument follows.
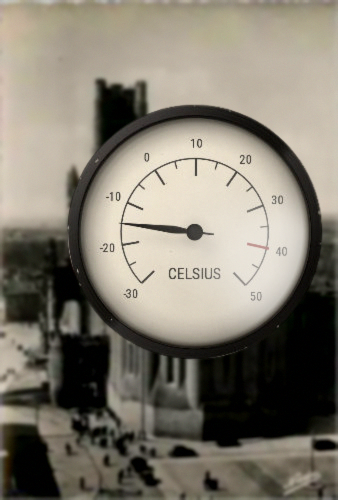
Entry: -15 °C
